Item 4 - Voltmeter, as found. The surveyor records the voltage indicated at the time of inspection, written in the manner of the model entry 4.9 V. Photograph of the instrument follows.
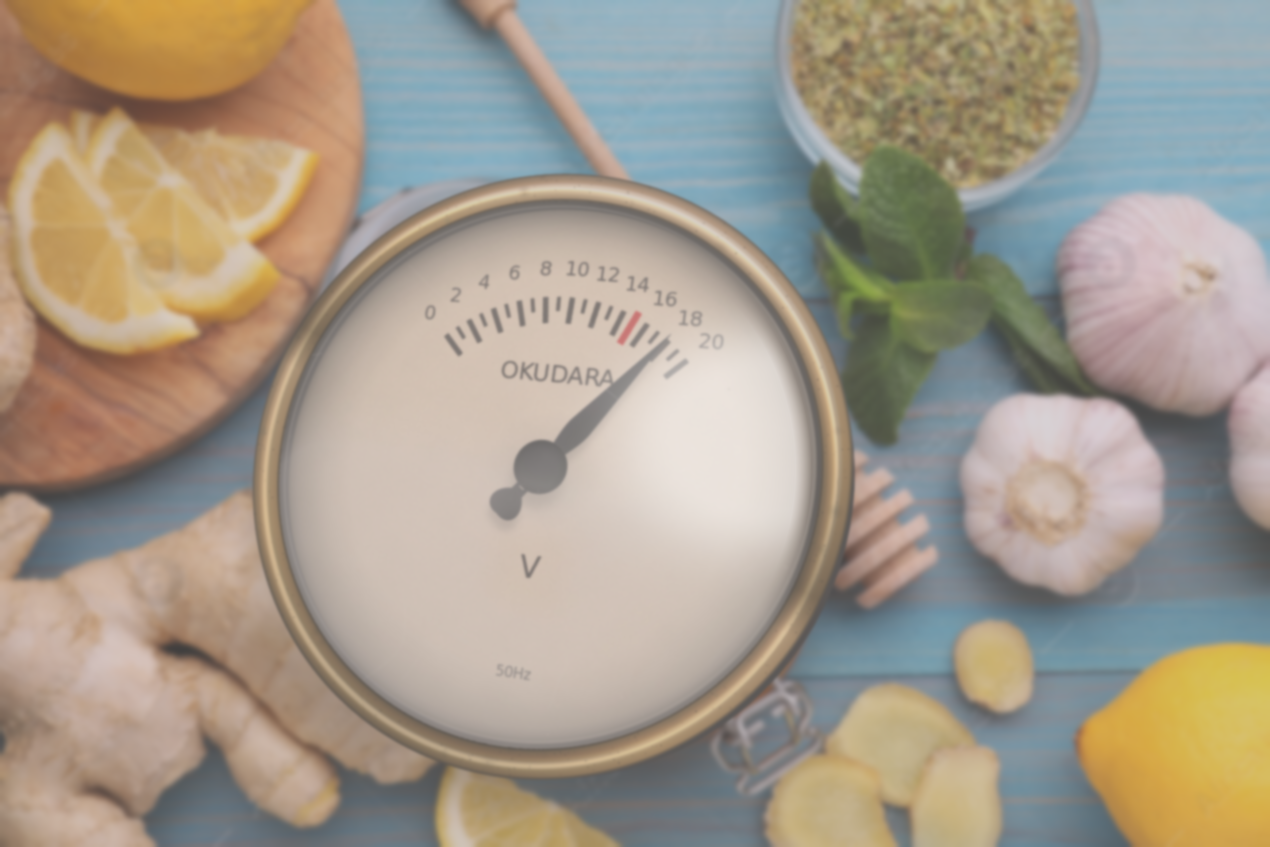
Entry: 18 V
